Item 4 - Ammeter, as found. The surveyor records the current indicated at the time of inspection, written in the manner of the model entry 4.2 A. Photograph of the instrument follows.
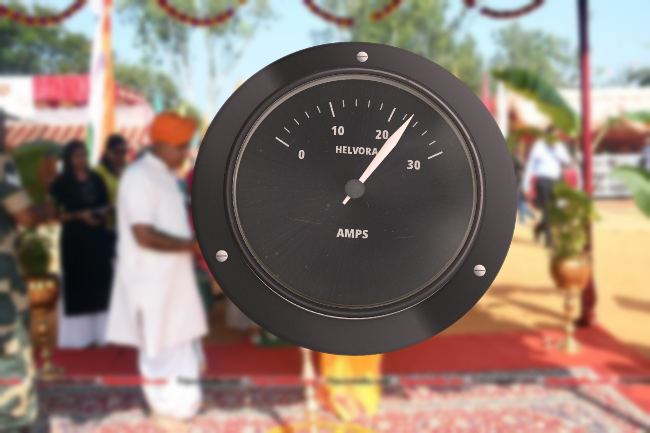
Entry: 23 A
